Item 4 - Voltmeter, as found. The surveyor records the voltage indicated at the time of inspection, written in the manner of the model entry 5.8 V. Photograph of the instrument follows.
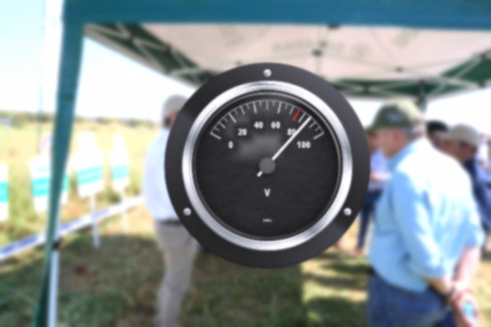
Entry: 85 V
